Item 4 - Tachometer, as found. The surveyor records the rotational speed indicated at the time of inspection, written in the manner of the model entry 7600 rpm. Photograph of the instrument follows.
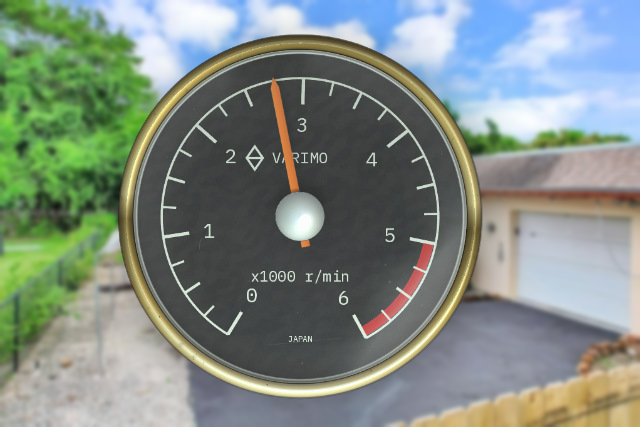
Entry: 2750 rpm
